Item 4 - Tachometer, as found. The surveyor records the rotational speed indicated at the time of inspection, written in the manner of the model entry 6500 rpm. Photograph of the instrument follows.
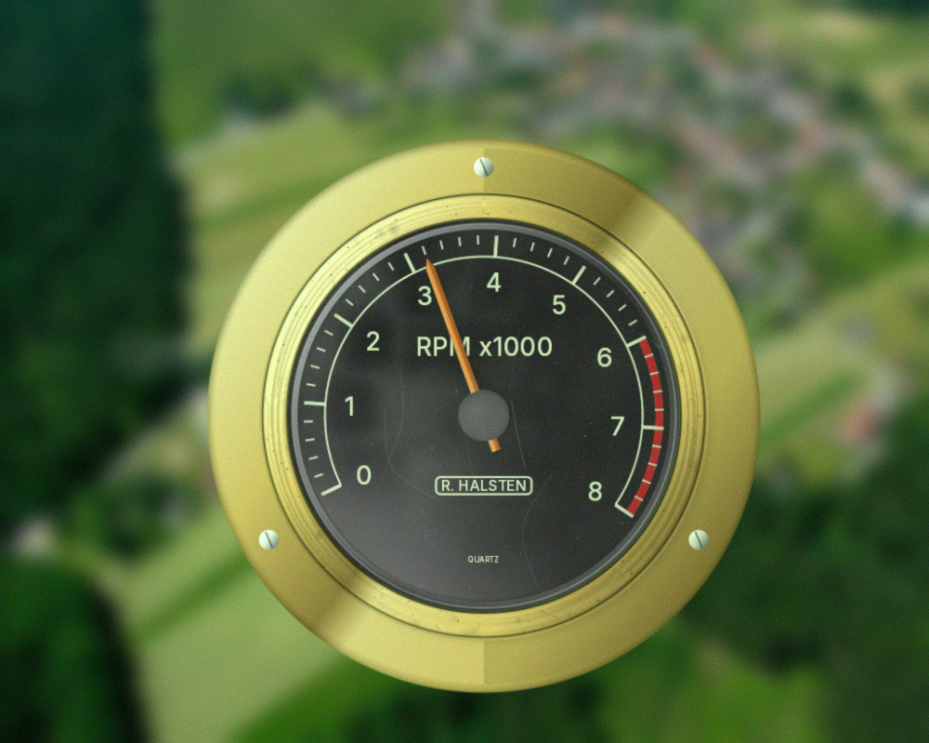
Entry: 3200 rpm
